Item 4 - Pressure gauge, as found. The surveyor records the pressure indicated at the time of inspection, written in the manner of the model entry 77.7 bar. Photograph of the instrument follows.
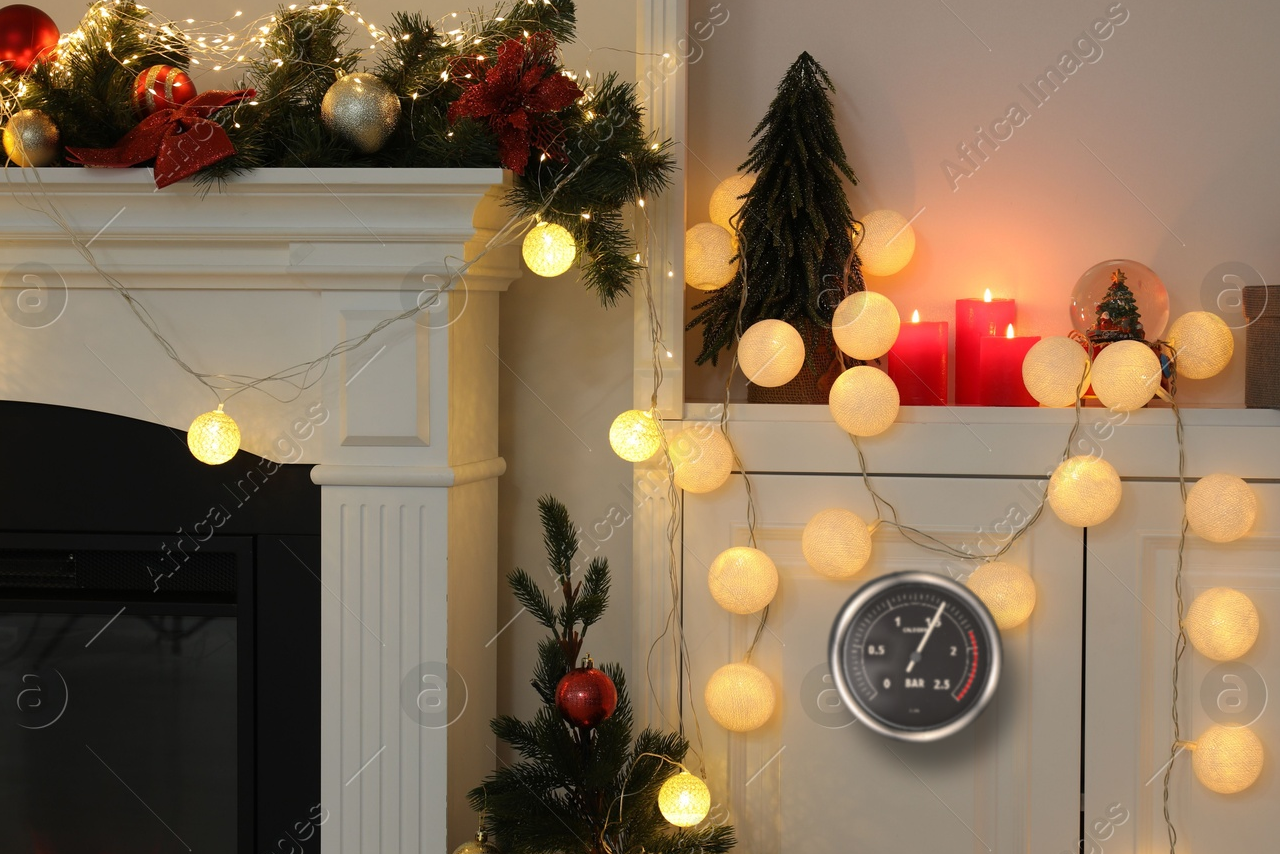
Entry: 1.5 bar
